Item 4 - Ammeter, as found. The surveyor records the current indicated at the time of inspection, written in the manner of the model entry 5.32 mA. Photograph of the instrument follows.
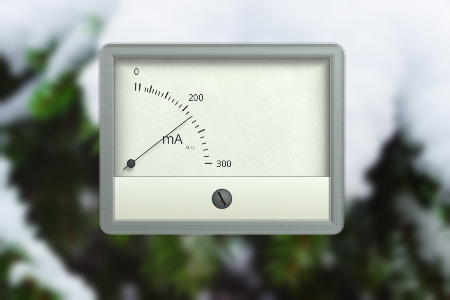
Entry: 220 mA
